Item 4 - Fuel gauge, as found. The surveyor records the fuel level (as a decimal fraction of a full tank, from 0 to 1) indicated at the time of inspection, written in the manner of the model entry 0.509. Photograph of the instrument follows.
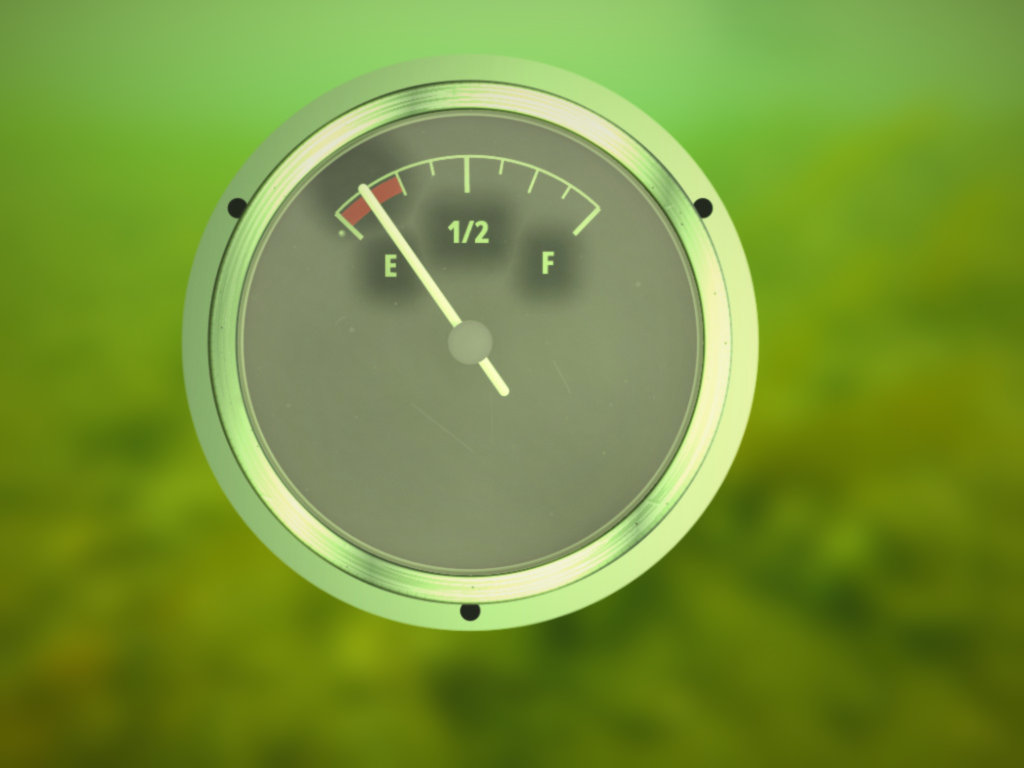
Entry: 0.125
